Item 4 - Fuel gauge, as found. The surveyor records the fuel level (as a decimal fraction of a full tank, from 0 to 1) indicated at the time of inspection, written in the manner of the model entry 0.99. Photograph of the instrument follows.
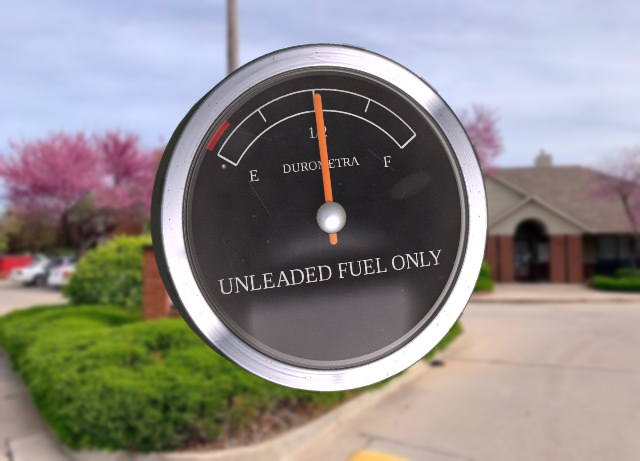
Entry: 0.5
